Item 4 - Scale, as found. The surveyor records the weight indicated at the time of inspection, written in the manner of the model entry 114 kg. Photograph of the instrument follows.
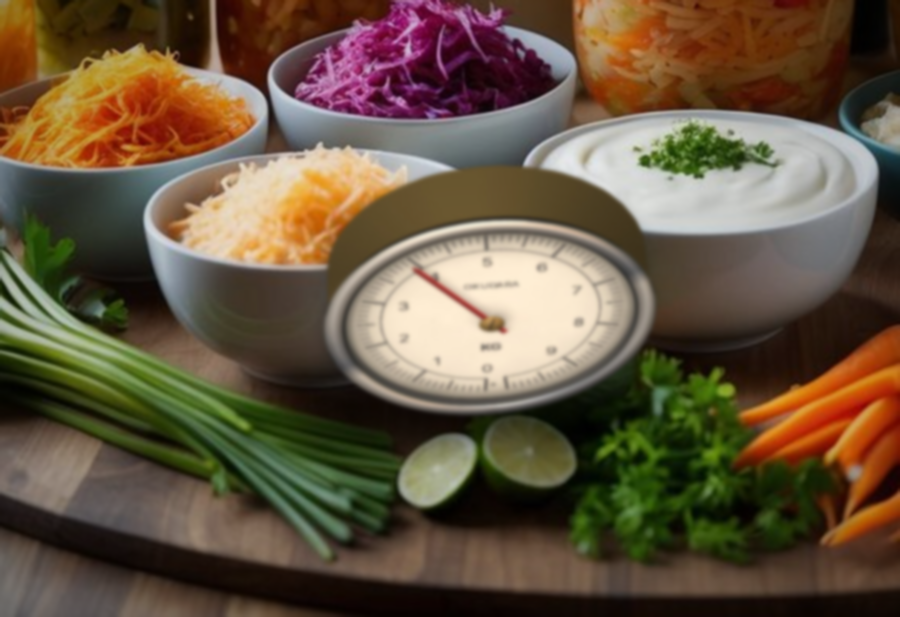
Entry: 4 kg
